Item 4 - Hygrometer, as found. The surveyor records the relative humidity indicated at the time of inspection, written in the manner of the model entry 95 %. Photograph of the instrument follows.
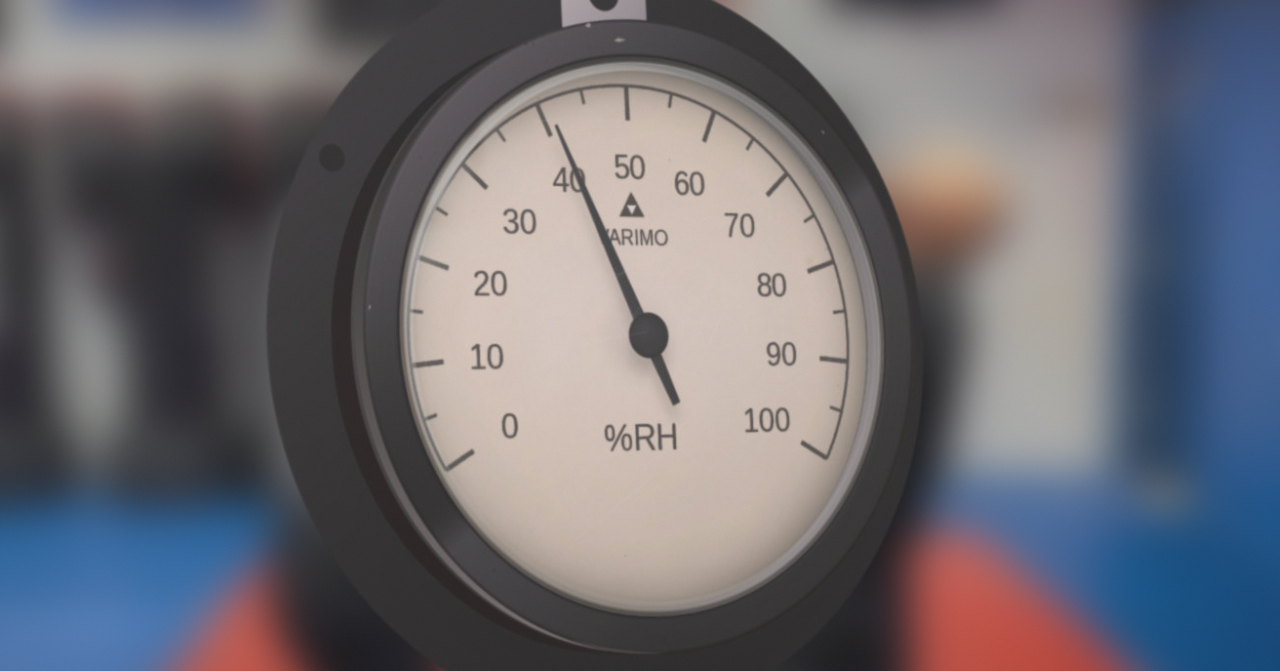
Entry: 40 %
